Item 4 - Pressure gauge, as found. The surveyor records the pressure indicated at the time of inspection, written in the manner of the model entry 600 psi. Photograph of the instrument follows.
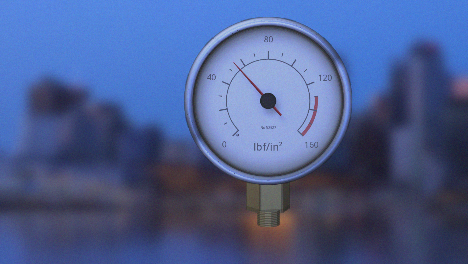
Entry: 55 psi
